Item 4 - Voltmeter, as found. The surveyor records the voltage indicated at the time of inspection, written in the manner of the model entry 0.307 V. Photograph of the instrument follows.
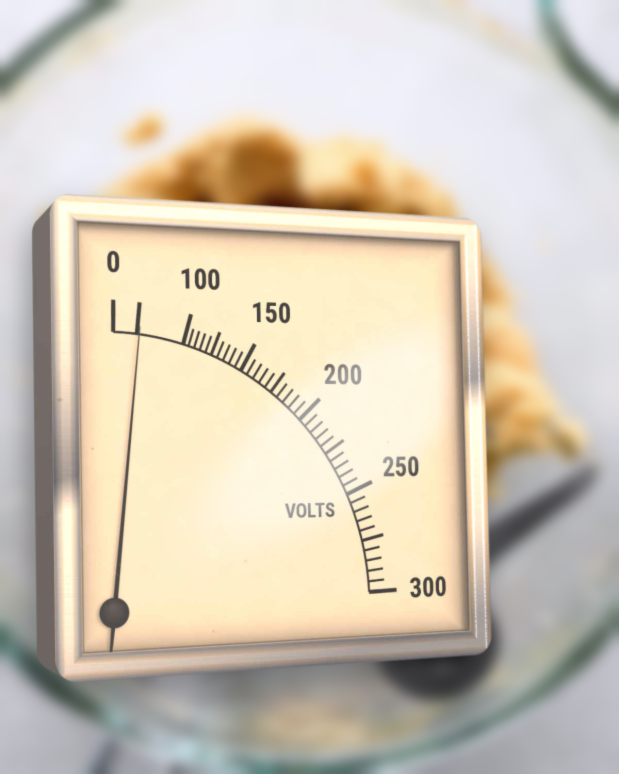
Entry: 50 V
